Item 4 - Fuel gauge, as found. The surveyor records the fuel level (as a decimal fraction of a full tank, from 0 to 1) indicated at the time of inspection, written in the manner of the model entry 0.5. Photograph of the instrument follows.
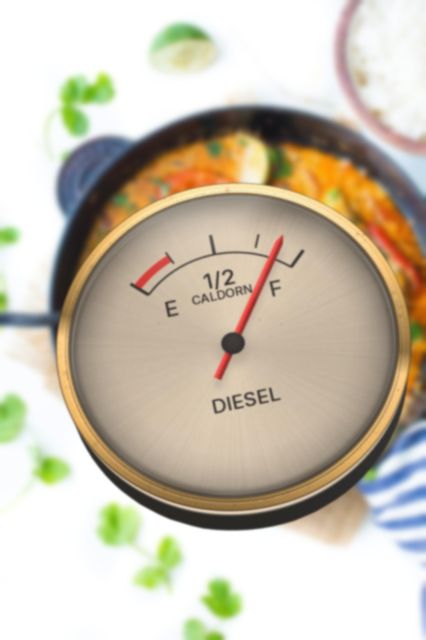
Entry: 0.875
